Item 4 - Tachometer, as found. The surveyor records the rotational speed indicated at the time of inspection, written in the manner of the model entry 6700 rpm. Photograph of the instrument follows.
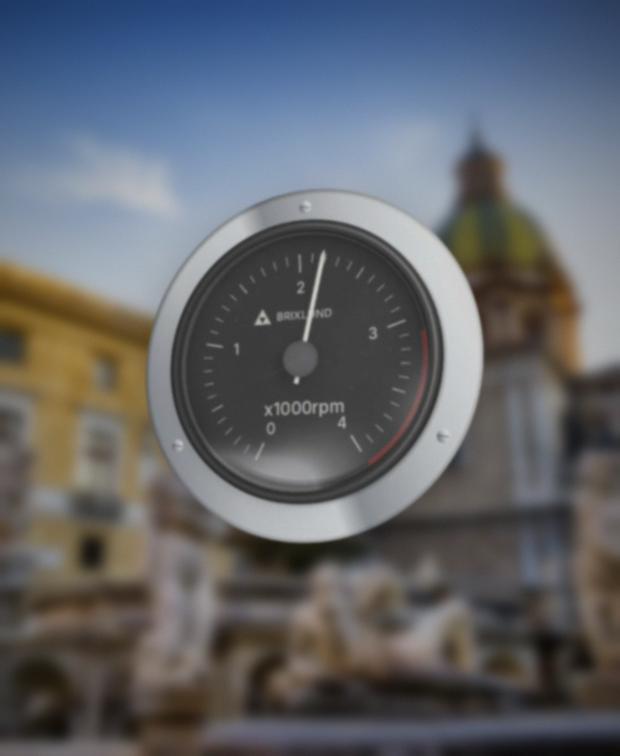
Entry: 2200 rpm
